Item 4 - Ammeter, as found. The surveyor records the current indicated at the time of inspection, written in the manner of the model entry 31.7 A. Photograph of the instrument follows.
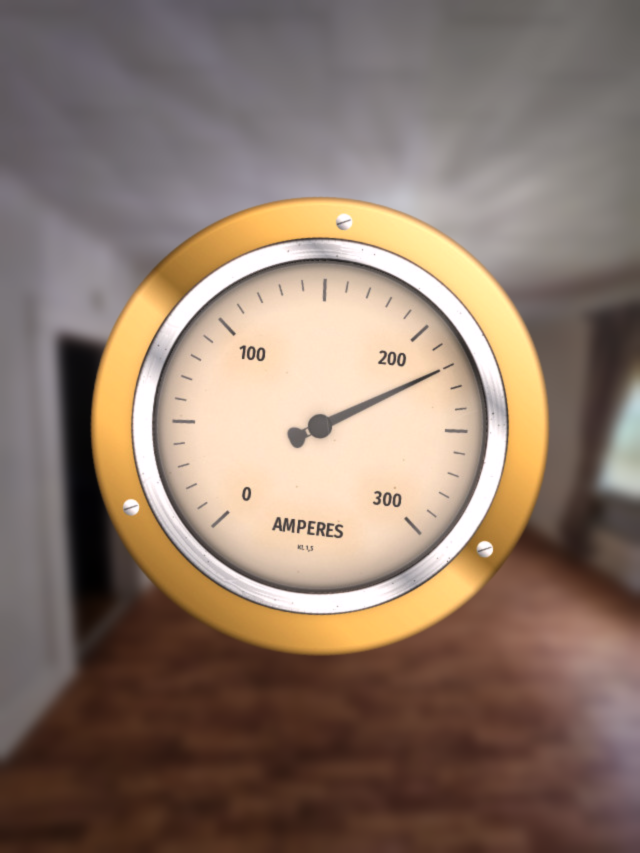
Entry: 220 A
